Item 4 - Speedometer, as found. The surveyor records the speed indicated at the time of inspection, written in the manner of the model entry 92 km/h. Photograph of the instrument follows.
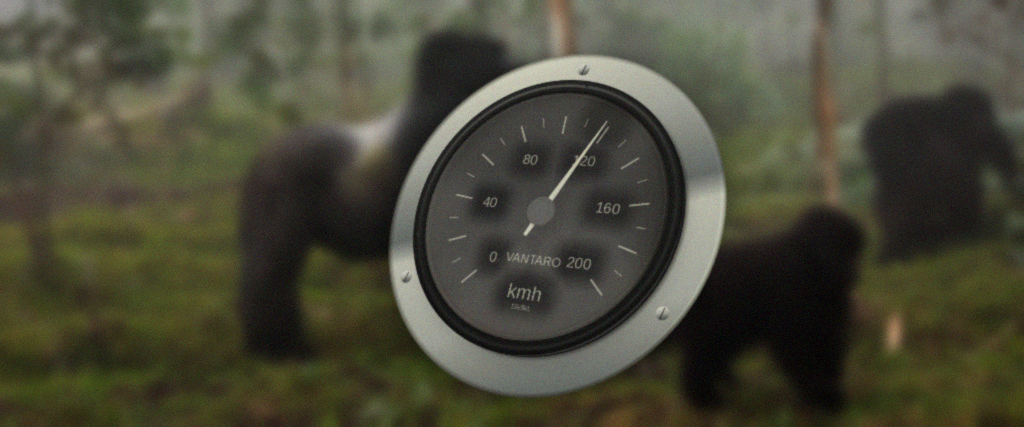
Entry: 120 km/h
